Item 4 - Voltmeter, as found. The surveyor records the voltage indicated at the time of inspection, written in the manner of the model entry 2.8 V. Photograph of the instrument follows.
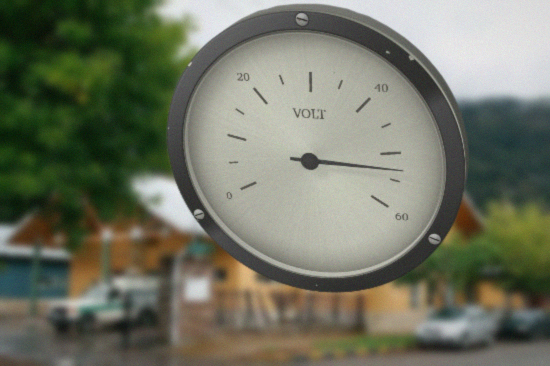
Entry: 52.5 V
